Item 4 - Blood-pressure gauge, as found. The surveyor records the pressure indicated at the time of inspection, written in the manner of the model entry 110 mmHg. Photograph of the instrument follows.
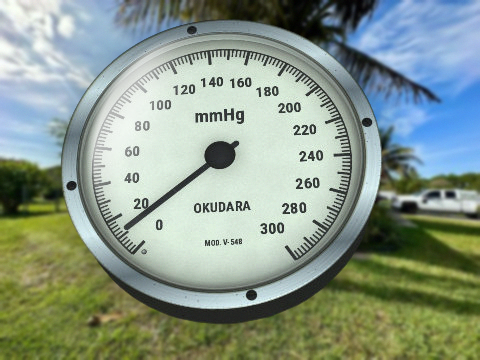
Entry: 10 mmHg
